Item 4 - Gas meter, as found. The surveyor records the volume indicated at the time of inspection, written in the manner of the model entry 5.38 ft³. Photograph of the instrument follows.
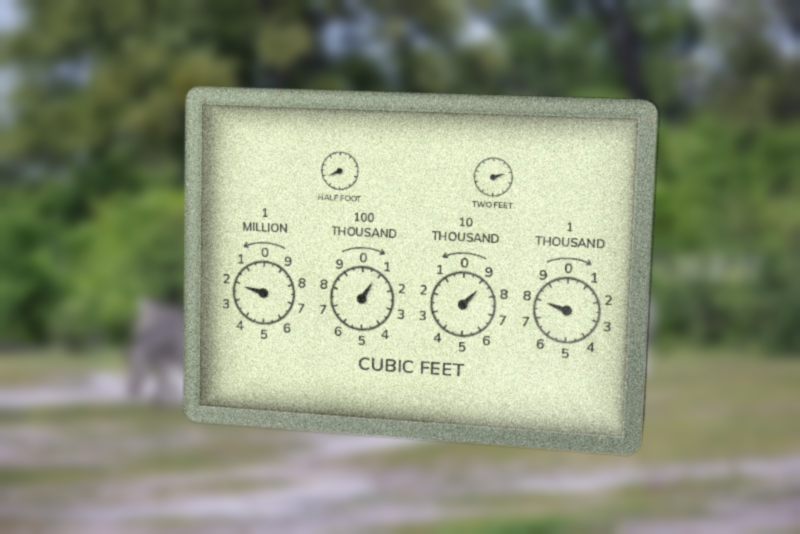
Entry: 208800 ft³
